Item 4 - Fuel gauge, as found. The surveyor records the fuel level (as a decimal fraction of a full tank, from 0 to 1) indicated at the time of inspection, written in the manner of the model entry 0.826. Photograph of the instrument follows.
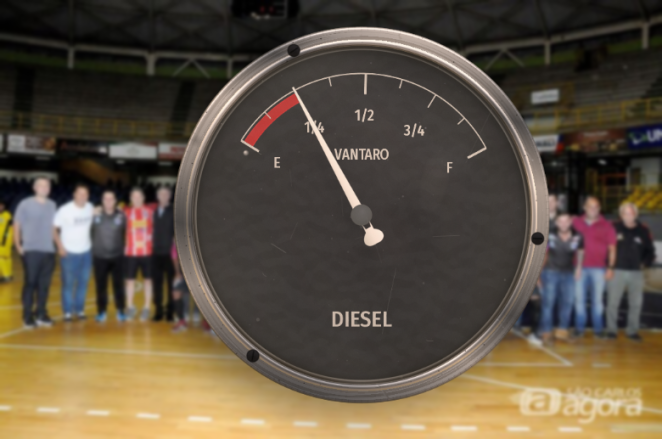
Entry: 0.25
